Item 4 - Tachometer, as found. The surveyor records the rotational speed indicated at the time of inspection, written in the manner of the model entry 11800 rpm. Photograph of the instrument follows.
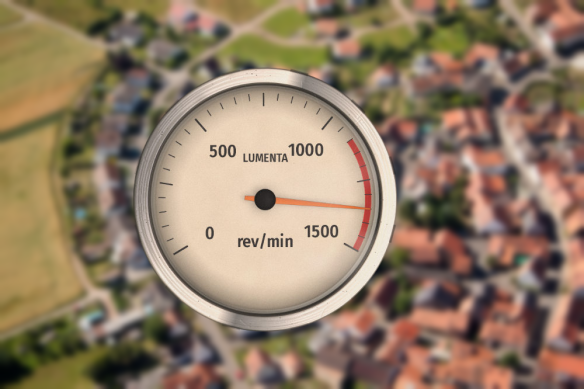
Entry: 1350 rpm
